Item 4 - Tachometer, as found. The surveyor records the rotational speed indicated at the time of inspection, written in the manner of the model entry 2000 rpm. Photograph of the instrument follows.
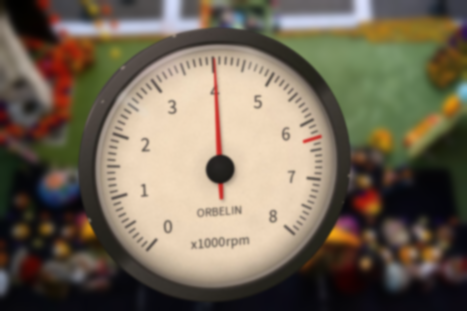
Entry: 4000 rpm
